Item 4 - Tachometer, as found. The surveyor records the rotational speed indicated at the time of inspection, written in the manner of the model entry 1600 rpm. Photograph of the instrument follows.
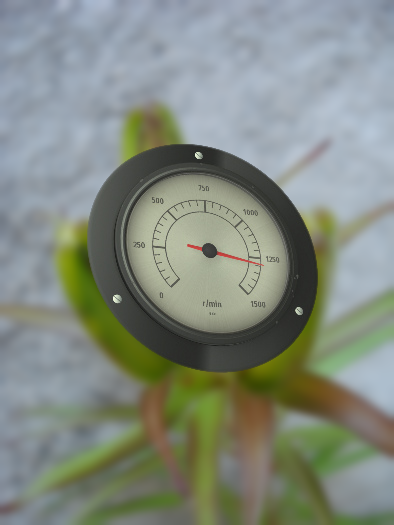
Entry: 1300 rpm
